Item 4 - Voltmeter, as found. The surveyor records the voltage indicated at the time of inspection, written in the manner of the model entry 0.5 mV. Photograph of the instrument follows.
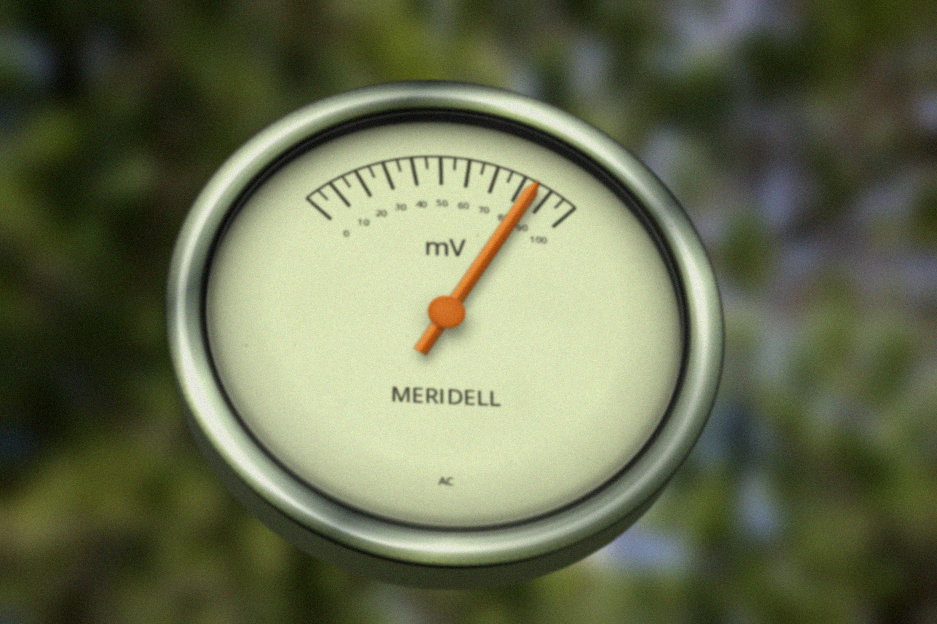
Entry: 85 mV
